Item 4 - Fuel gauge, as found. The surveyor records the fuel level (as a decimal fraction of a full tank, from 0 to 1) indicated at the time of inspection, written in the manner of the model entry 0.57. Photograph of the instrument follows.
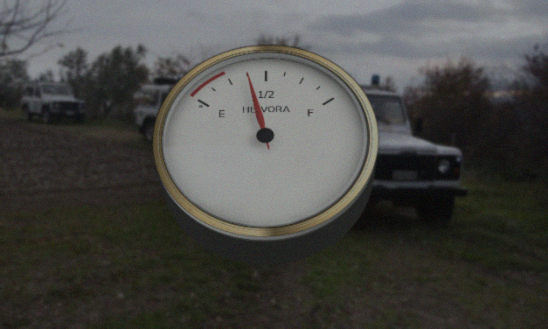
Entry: 0.375
